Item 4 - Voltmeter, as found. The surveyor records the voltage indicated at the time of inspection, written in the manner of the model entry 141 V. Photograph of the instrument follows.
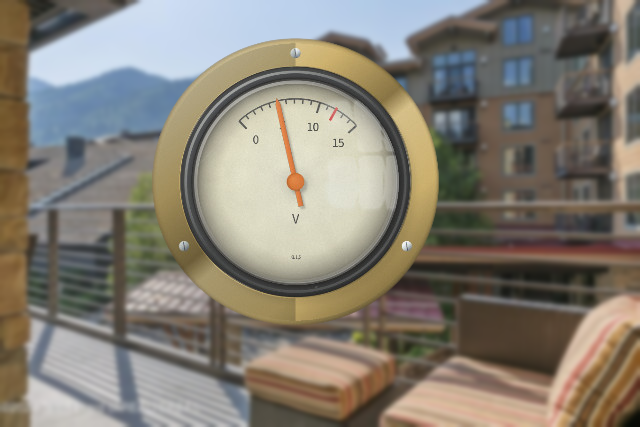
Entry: 5 V
